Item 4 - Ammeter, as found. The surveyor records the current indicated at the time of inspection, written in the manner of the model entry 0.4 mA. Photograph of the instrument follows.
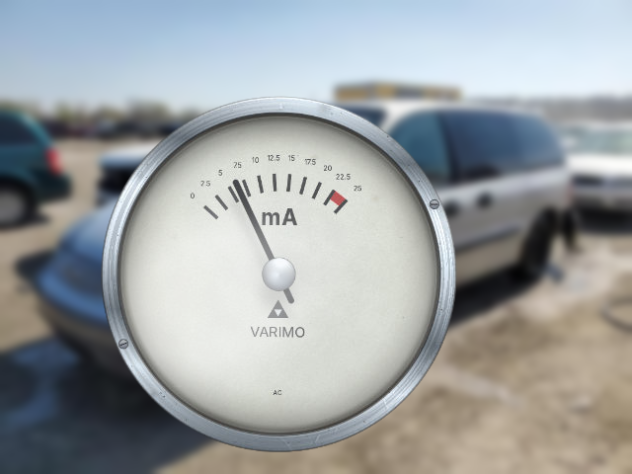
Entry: 6.25 mA
